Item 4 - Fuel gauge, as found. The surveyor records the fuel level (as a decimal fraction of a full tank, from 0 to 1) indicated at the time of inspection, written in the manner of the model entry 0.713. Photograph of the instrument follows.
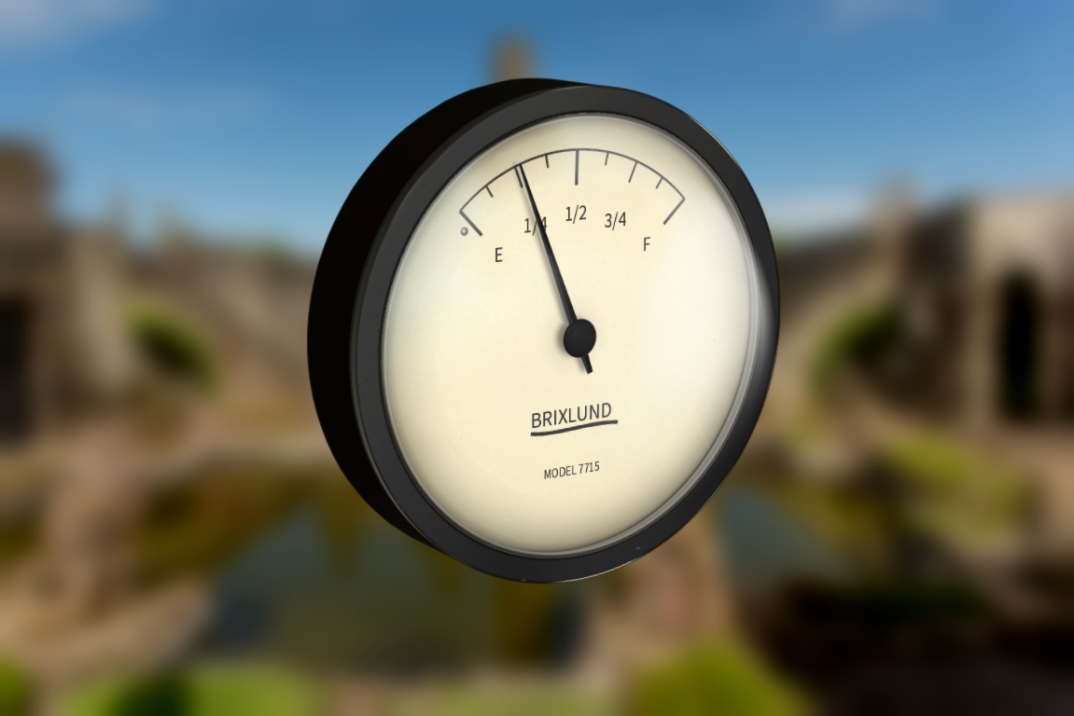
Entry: 0.25
